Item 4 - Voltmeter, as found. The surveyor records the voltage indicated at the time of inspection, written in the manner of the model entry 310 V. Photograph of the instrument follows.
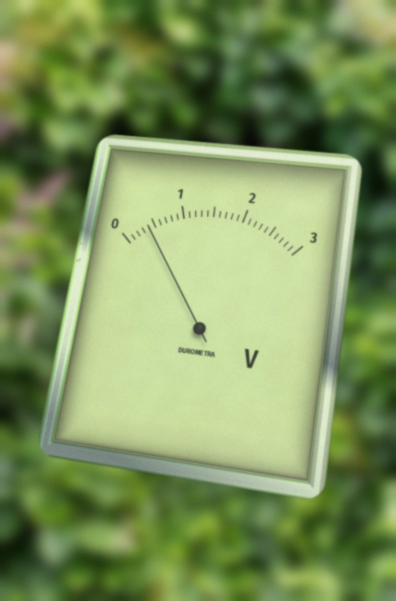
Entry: 0.4 V
